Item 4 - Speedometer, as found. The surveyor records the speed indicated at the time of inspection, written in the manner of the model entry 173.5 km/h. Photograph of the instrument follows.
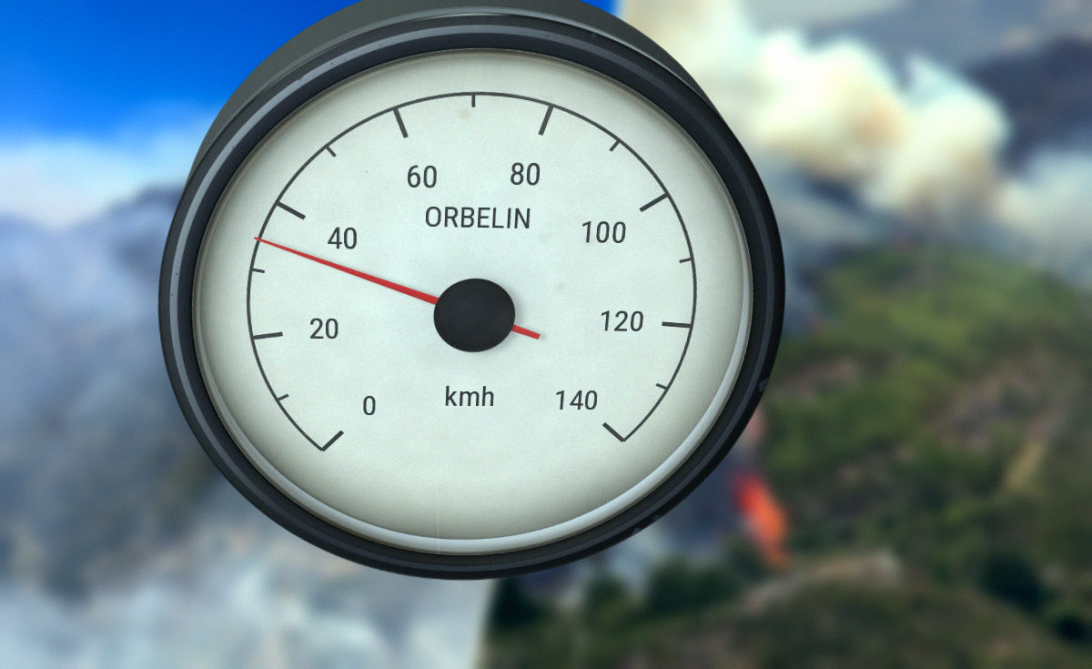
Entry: 35 km/h
